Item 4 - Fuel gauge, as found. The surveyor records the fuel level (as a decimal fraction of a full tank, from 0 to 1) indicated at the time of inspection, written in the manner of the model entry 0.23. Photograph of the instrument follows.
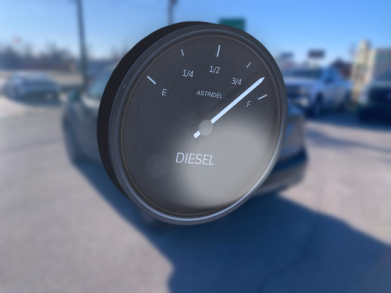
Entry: 0.875
